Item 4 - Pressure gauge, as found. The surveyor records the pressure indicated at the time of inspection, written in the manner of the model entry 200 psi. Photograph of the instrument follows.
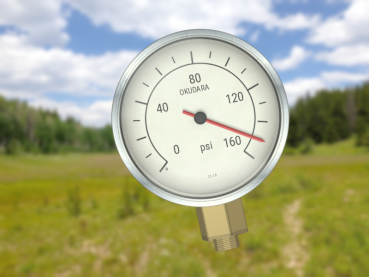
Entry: 150 psi
